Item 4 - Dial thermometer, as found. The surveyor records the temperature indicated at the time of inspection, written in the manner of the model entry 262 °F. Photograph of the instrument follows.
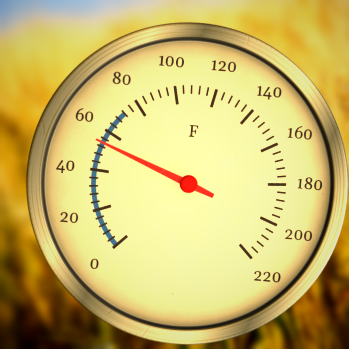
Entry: 54 °F
